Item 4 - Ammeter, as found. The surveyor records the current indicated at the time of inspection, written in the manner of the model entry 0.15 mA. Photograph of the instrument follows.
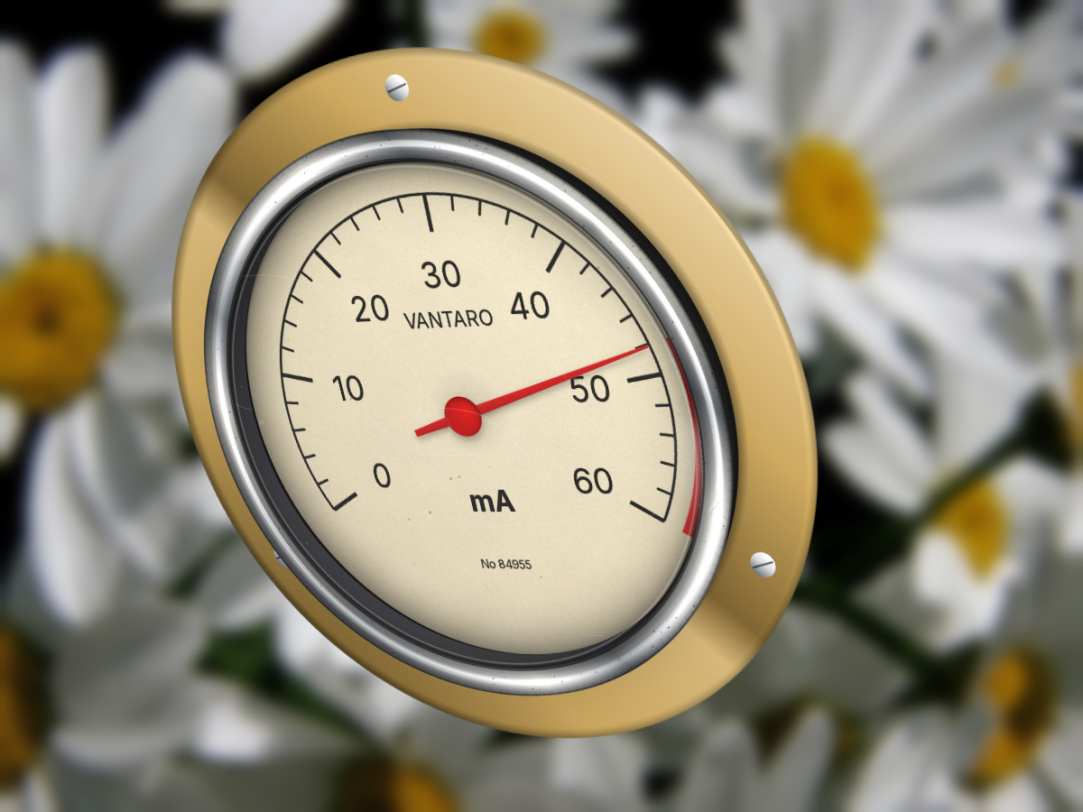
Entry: 48 mA
